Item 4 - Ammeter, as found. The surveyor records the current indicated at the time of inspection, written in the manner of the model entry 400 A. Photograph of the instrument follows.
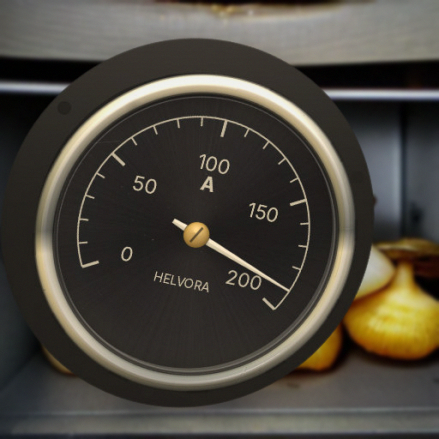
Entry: 190 A
